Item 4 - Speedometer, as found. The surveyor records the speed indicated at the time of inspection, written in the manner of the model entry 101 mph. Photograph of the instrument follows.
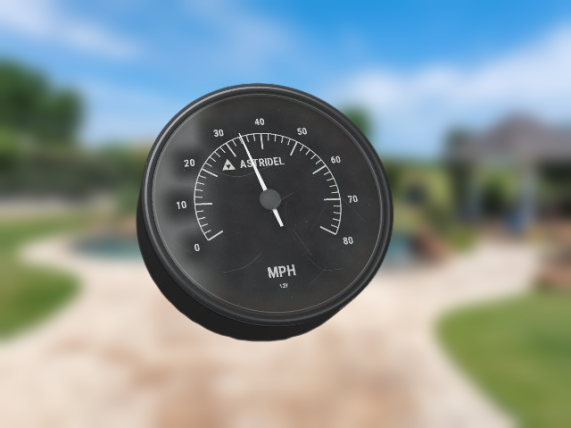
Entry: 34 mph
